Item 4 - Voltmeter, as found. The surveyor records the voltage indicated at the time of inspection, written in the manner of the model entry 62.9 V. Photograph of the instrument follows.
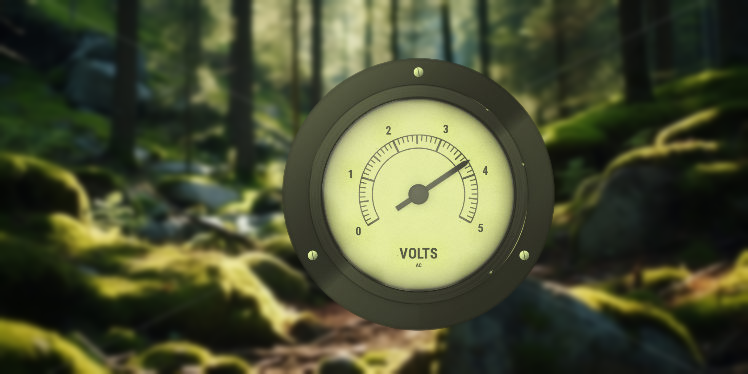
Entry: 3.7 V
